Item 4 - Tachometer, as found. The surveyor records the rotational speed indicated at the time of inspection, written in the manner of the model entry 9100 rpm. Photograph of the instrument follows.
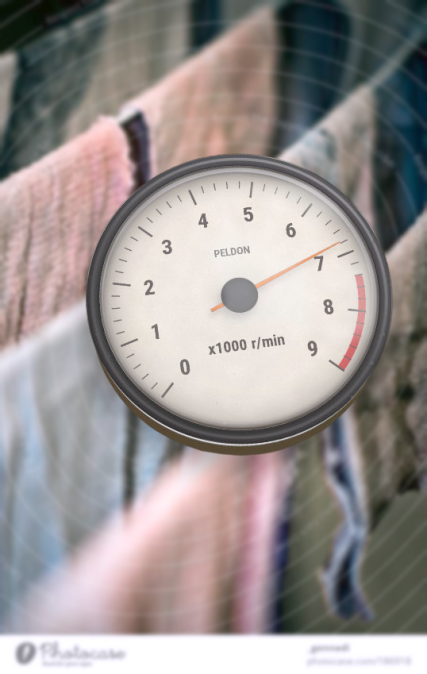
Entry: 6800 rpm
